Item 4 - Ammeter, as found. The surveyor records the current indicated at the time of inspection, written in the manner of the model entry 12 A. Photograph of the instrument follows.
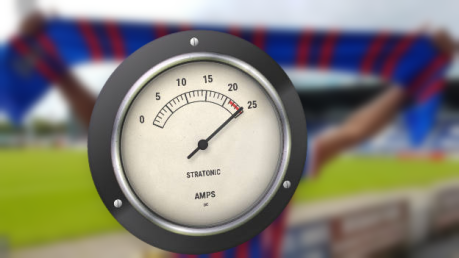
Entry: 24 A
